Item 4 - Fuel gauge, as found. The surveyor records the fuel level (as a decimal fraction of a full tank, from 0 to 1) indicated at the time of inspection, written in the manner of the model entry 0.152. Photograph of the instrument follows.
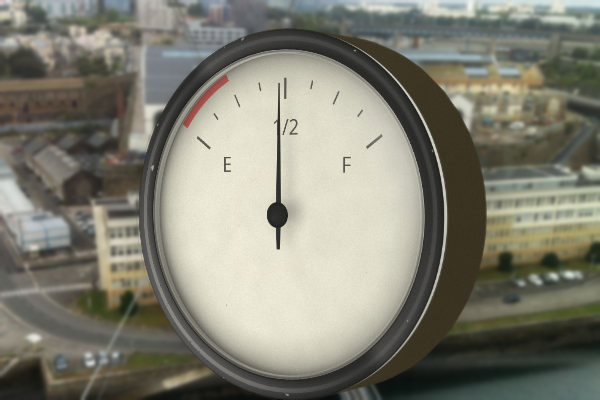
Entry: 0.5
